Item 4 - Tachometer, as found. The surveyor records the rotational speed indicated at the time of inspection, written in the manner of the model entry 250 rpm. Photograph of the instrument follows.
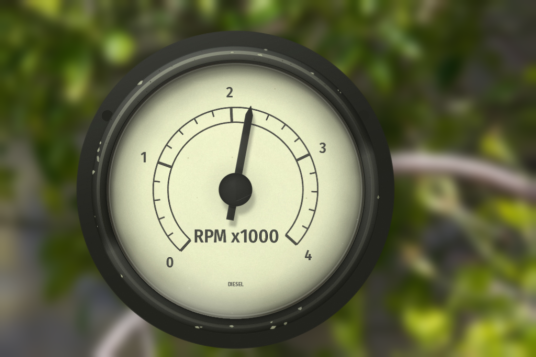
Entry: 2200 rpm
